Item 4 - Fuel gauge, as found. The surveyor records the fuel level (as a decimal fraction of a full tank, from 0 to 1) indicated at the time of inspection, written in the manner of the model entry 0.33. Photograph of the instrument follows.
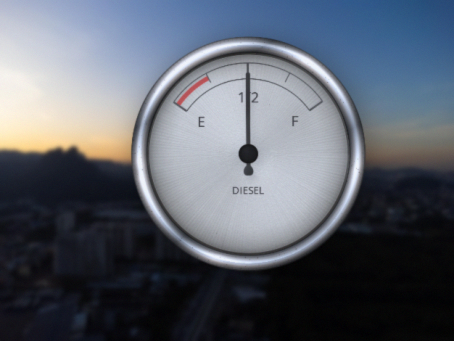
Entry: 0.5
